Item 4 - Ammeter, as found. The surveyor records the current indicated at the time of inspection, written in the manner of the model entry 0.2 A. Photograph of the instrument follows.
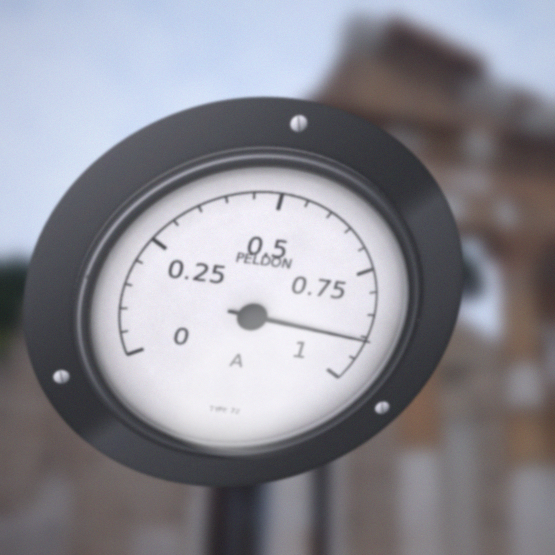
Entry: 0.9 A
